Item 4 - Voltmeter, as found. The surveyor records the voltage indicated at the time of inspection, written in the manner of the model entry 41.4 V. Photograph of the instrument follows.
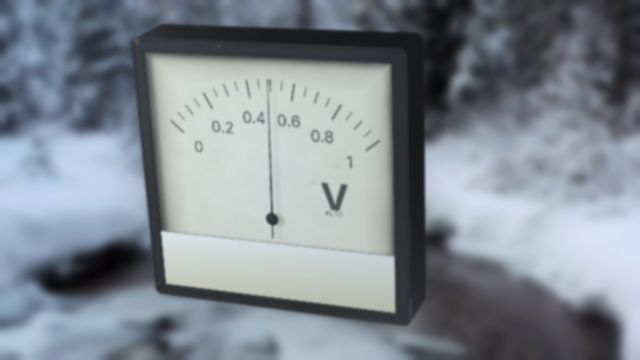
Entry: 0.5 V
